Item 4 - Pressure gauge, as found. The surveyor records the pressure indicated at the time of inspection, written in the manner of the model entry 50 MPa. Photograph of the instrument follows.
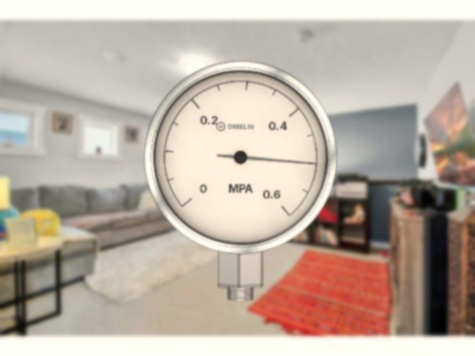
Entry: 0.5 MPa
